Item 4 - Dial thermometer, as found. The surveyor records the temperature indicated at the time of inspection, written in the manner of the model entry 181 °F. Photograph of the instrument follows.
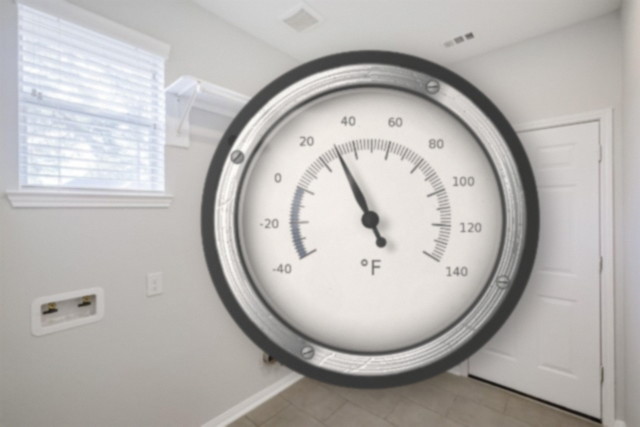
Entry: 30 °F
